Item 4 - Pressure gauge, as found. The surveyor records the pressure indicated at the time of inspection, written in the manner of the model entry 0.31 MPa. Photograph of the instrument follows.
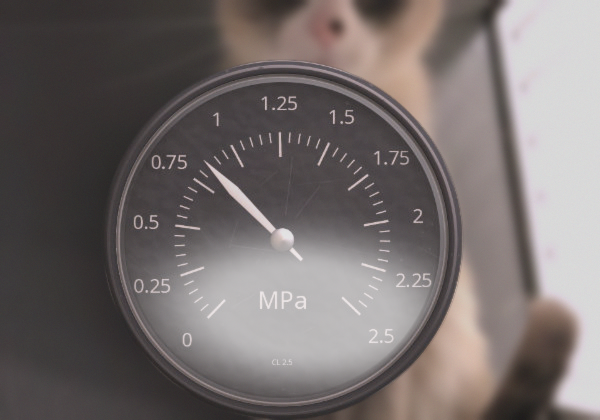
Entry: 0.85 MPa
